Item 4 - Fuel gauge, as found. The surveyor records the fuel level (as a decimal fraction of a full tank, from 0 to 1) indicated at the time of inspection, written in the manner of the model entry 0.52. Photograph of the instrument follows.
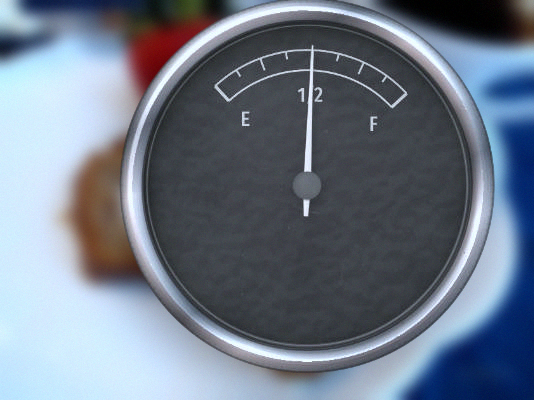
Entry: 0.5
